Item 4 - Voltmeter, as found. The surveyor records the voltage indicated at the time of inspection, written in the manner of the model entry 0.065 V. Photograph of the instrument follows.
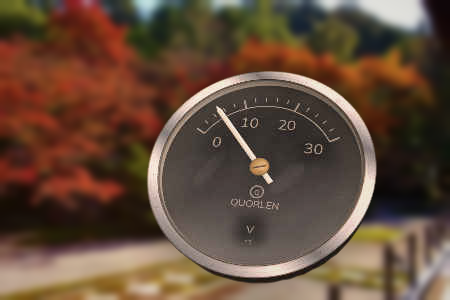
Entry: 5 V
